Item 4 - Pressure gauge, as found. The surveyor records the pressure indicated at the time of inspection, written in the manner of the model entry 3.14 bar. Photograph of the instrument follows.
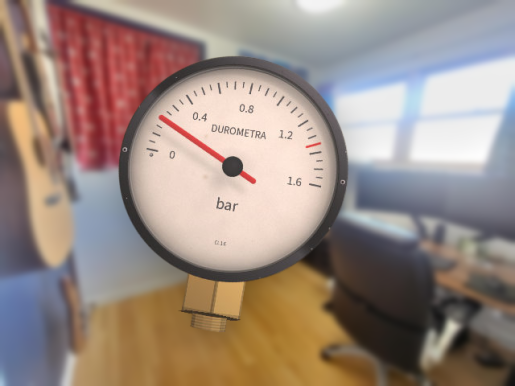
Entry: 0.2 bar
